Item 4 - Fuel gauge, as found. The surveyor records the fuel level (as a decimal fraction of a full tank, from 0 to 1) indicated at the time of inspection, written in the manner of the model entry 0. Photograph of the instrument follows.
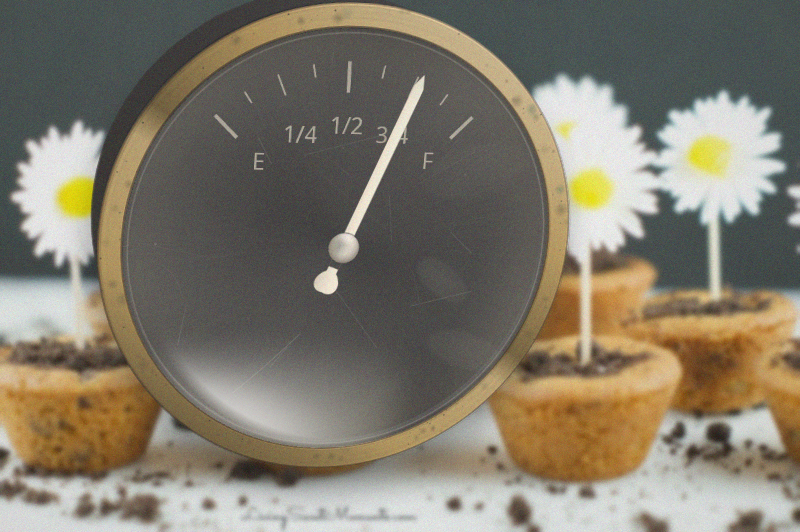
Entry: 0.75
